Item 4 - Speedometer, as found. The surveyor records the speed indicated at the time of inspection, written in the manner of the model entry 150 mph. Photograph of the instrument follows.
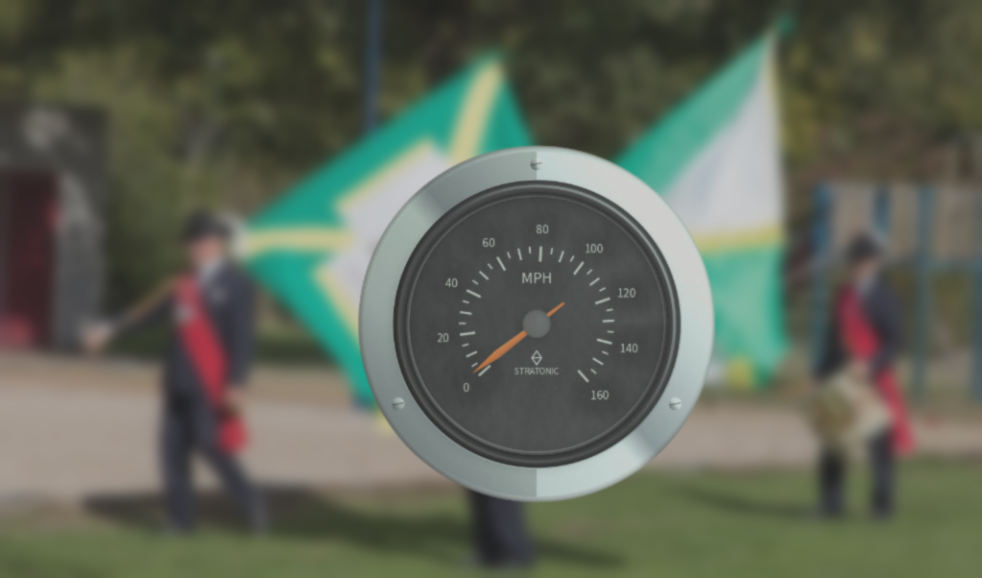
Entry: 2.5 mph
